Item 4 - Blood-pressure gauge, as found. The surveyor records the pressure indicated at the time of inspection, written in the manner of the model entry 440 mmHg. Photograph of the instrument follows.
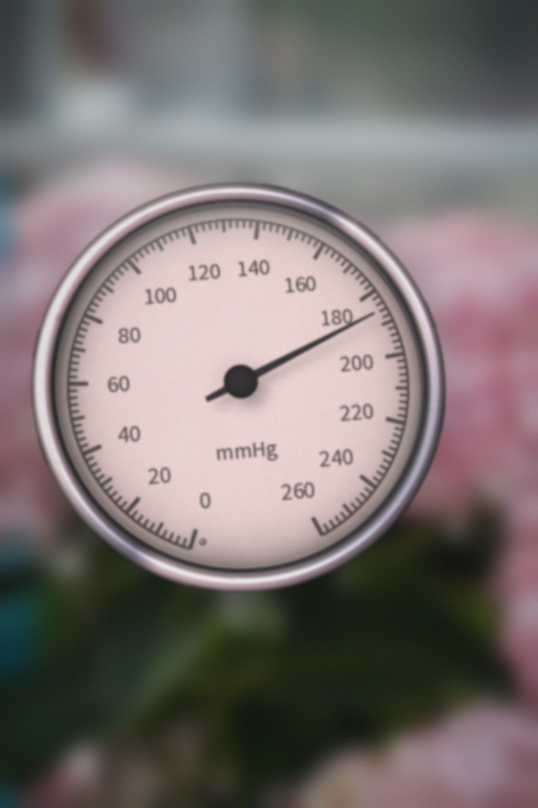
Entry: 186 mmHg
